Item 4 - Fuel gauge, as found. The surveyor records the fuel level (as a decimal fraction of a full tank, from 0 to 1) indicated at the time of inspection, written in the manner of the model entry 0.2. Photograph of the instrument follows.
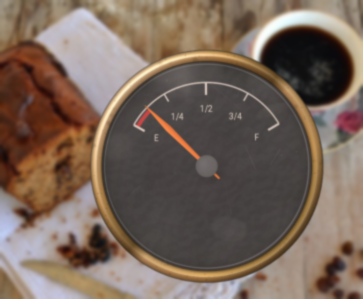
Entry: 0.125
